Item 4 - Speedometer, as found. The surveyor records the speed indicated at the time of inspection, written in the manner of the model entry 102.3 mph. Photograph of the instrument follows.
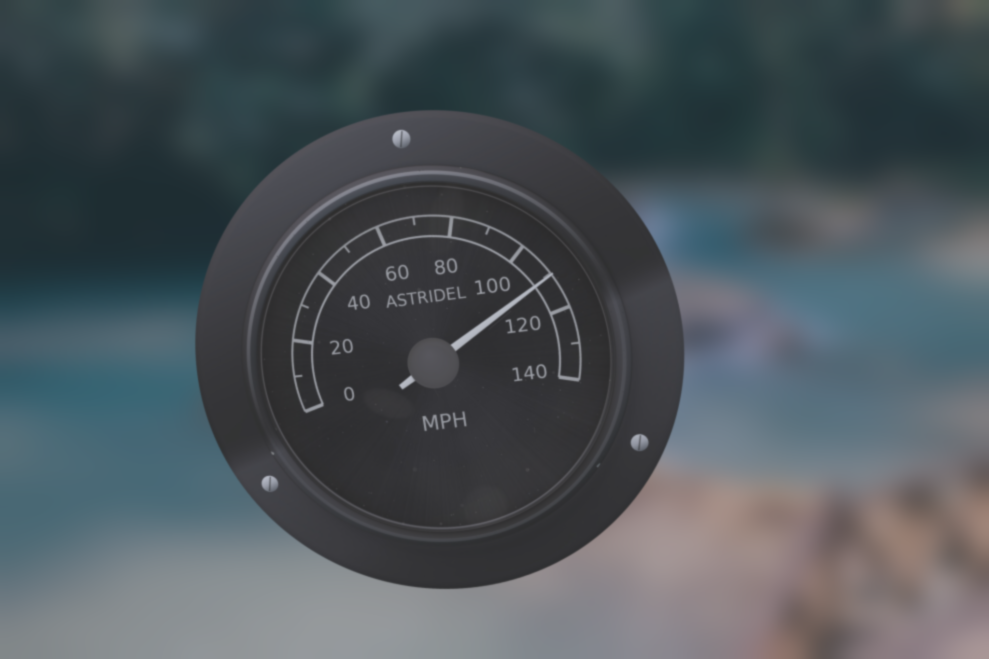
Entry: 110 mph
